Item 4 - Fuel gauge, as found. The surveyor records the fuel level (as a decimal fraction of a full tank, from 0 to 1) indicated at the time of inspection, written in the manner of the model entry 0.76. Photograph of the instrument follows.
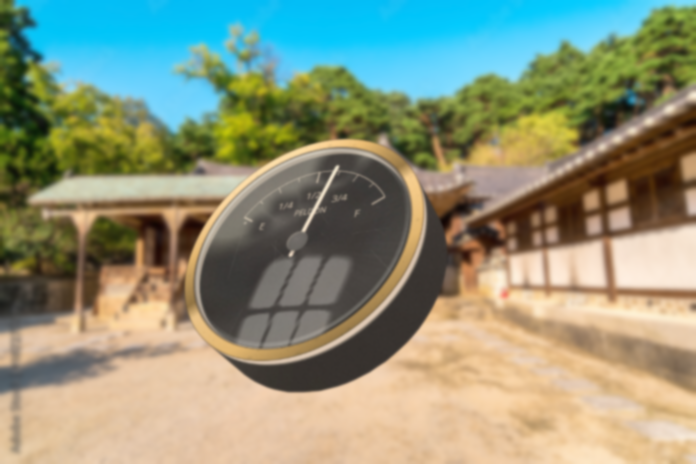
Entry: 0.625
